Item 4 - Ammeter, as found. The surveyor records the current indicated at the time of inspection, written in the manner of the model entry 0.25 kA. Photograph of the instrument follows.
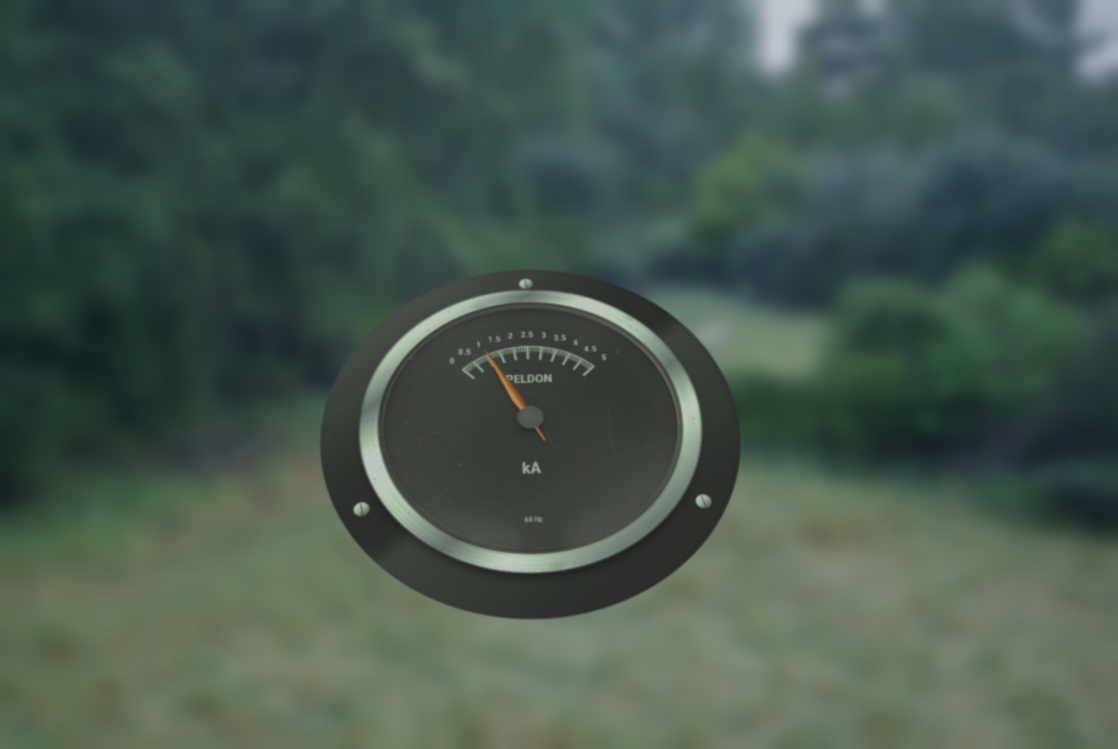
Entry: 1 kA
